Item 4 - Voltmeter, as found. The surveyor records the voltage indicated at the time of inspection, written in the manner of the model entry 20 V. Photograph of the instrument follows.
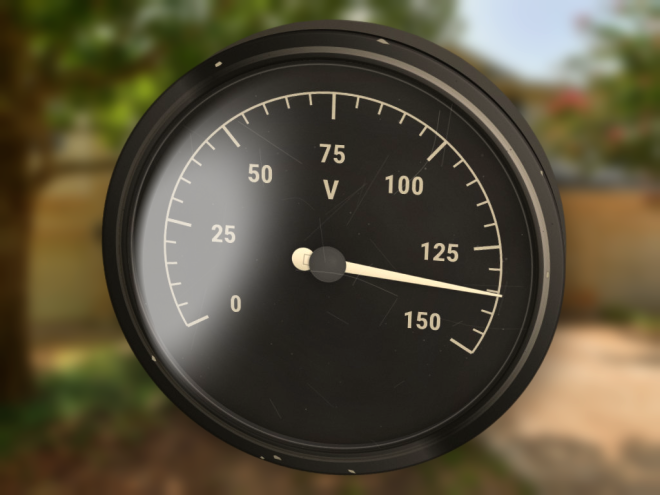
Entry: 135 V
